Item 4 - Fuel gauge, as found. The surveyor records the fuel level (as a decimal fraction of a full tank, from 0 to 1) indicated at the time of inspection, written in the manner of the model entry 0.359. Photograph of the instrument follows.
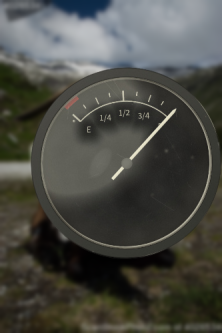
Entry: 1
